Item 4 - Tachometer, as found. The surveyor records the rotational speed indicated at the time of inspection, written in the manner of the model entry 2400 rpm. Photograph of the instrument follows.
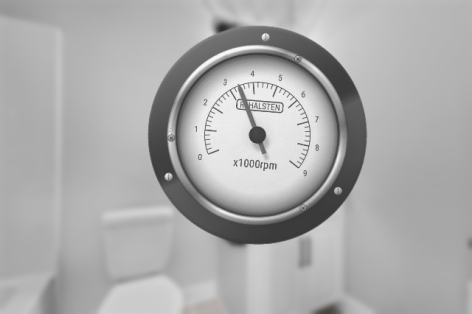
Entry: 3400 rpm
